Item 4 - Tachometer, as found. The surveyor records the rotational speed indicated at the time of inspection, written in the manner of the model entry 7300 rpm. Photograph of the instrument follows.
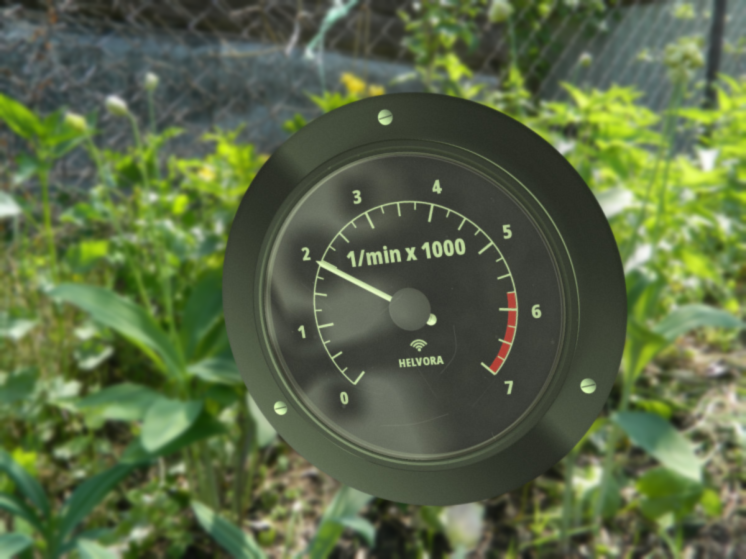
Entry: 2000 rpm
